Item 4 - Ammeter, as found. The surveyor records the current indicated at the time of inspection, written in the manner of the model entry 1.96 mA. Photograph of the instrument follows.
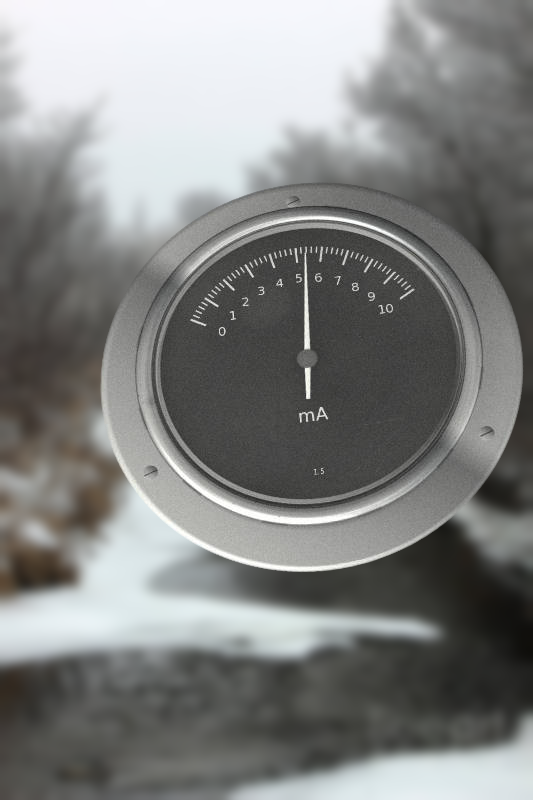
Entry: 5.4 mA
